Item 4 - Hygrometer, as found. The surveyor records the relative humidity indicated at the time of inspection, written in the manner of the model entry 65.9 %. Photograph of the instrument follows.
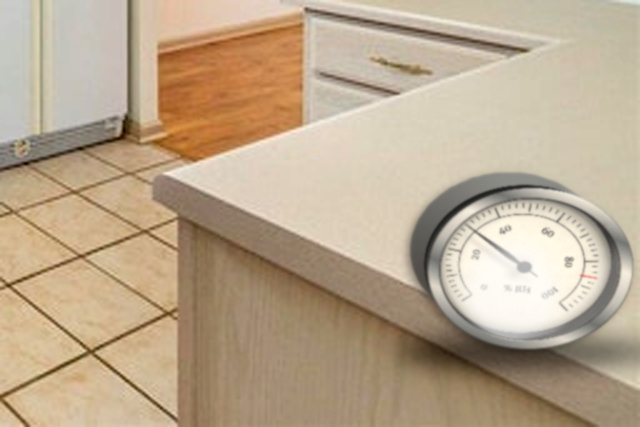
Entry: 30 %
